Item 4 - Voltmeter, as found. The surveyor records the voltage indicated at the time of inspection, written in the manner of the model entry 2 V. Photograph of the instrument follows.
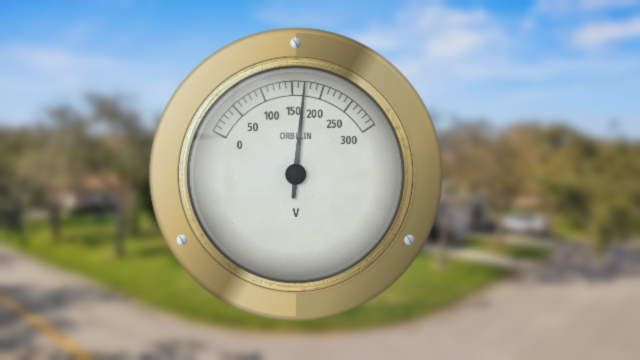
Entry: 170 V
